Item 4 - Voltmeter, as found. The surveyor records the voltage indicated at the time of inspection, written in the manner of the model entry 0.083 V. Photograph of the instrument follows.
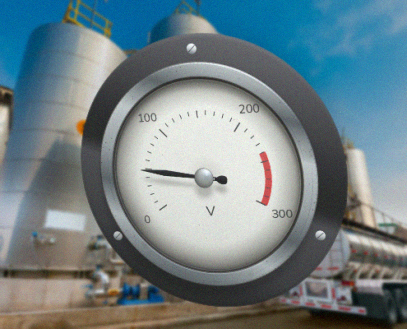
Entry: 50 V
